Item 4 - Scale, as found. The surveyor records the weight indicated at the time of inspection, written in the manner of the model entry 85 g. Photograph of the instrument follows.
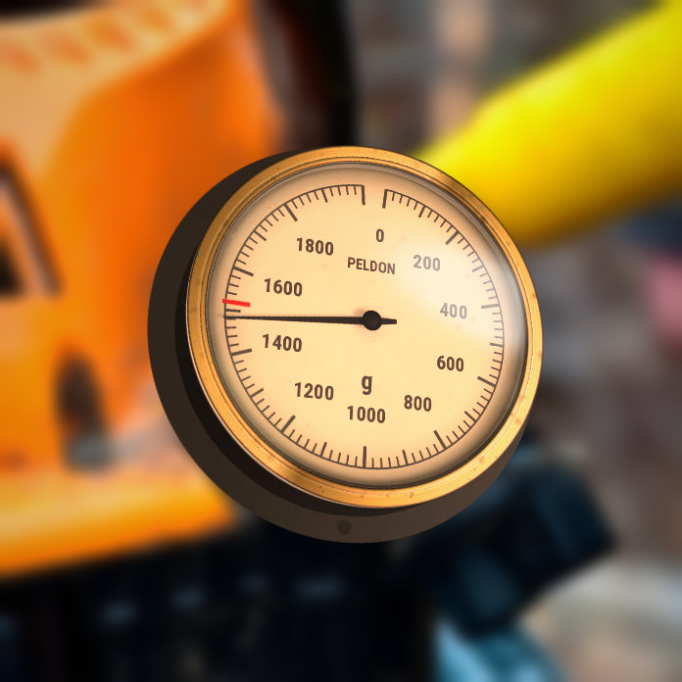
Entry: 1480 g
